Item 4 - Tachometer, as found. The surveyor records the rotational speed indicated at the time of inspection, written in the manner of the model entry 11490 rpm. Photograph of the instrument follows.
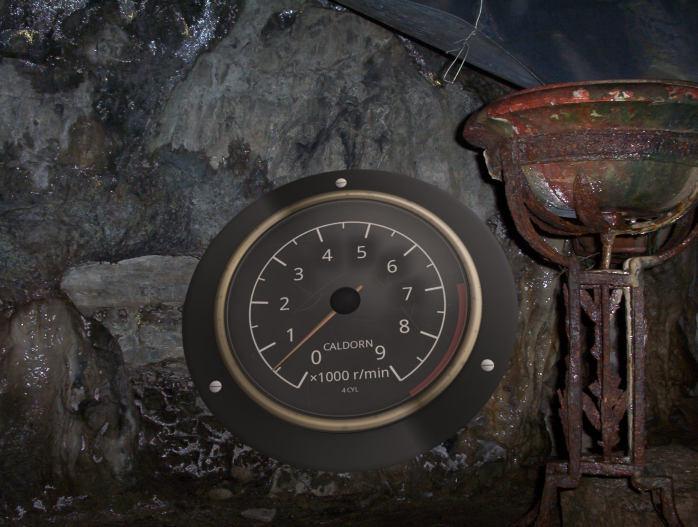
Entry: 500 rpm
